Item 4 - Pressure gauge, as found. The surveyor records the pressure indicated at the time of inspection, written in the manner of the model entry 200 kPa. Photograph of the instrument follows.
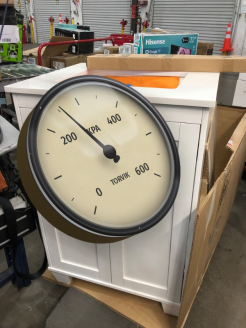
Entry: 250 kPa
